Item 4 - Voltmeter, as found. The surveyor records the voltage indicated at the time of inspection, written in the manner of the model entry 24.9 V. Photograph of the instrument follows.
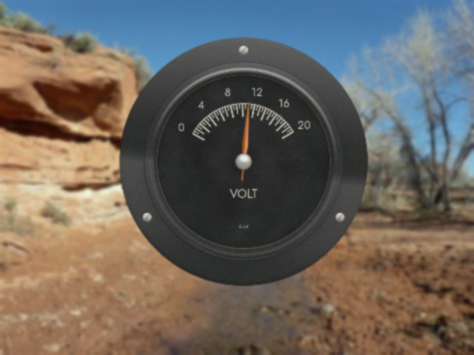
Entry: 11 V
